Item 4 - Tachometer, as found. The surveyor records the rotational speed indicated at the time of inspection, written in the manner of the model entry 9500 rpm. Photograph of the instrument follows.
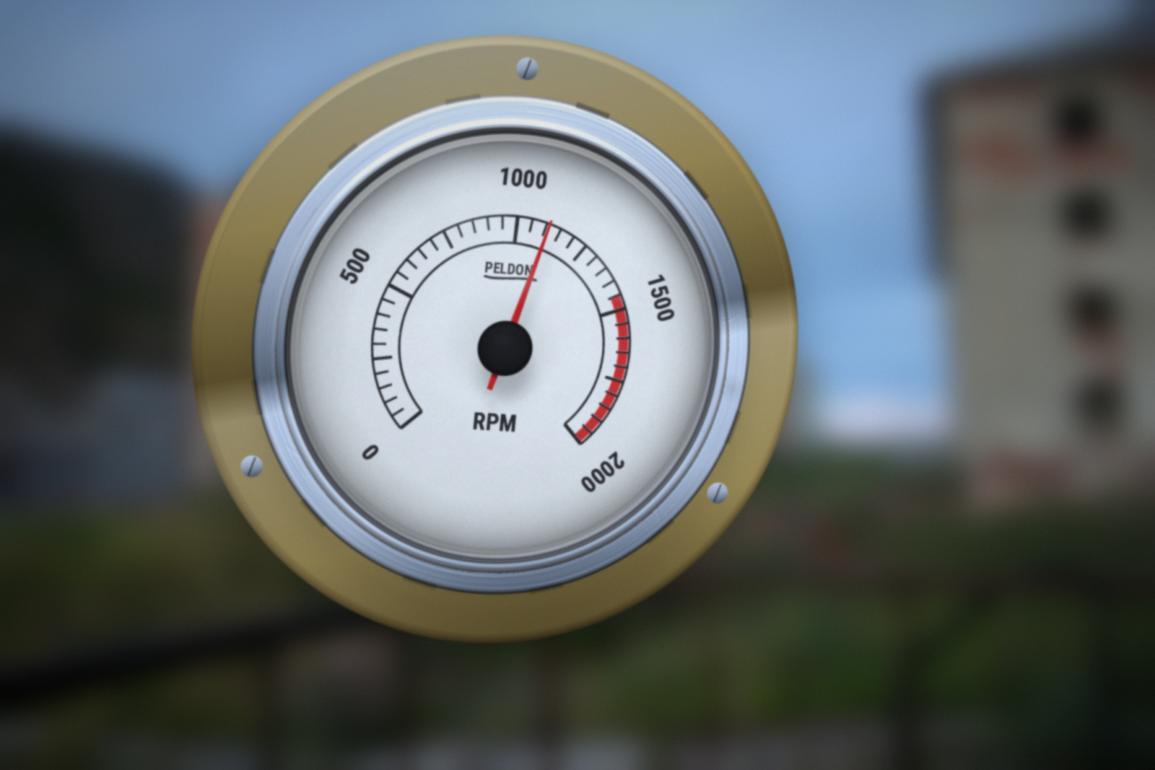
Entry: 1100 rpm
